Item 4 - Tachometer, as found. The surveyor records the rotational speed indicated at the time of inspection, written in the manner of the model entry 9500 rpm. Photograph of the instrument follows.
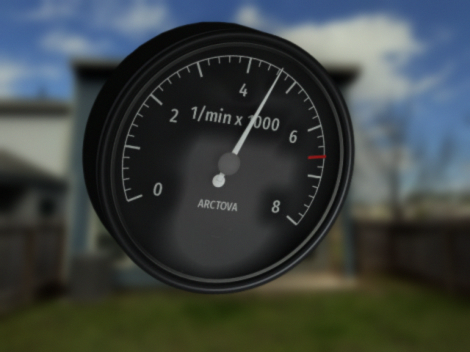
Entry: 4600 rpm
